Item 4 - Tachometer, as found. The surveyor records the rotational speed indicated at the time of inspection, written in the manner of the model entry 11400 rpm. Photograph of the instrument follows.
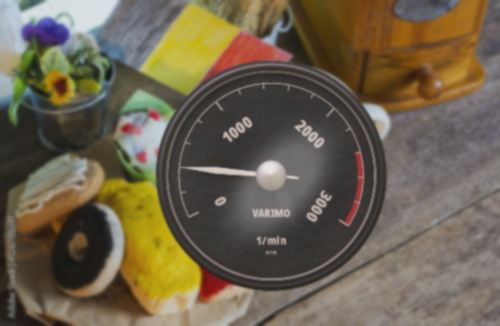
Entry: 400 rpm
